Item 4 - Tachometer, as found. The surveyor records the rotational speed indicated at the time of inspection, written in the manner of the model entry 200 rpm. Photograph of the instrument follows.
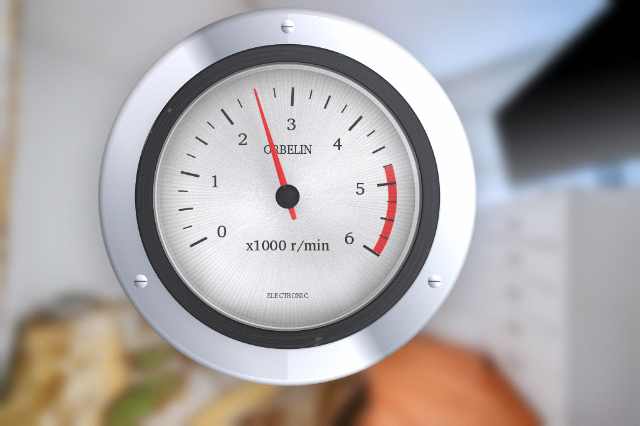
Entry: 2500 rpm
